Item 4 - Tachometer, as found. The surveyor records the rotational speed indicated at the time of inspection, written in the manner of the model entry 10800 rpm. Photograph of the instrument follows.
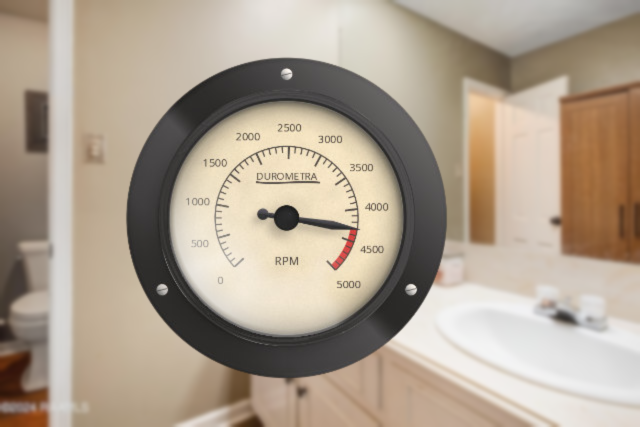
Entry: 4300 rpm
